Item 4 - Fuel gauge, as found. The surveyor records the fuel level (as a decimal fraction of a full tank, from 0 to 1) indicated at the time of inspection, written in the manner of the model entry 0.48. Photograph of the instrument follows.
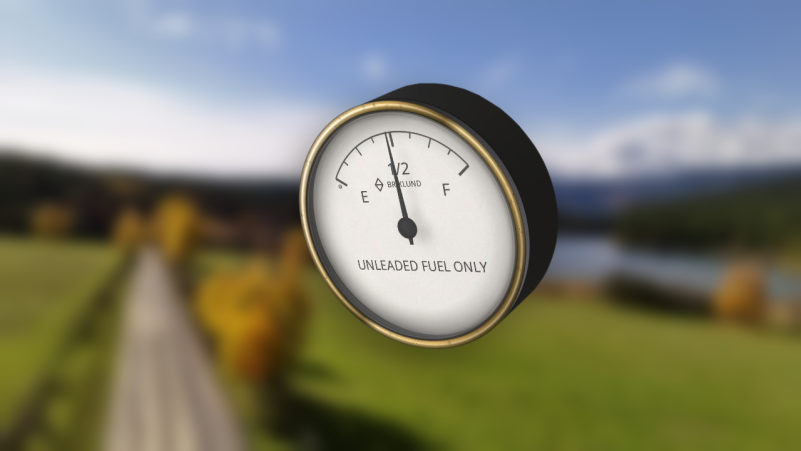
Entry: 0.5
